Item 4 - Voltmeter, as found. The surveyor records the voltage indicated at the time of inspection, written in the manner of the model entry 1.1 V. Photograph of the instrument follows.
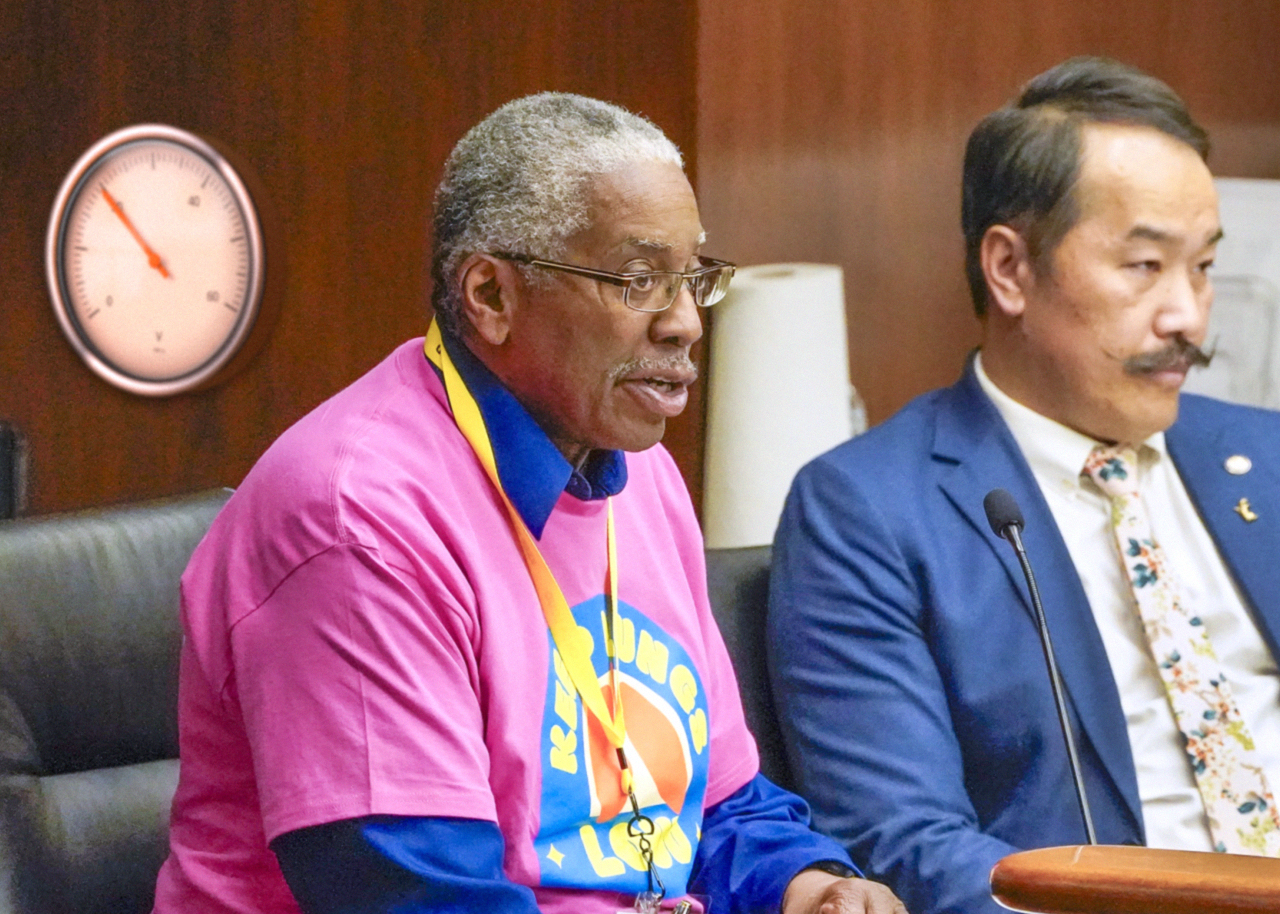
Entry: 20 V
